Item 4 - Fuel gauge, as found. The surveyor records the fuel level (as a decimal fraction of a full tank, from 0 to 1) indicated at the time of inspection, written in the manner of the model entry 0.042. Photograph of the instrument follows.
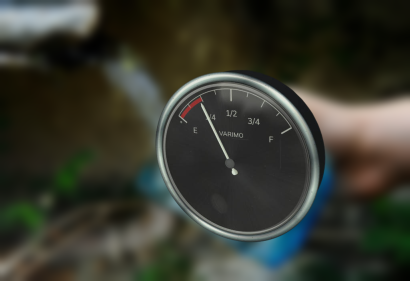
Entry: 0.25
